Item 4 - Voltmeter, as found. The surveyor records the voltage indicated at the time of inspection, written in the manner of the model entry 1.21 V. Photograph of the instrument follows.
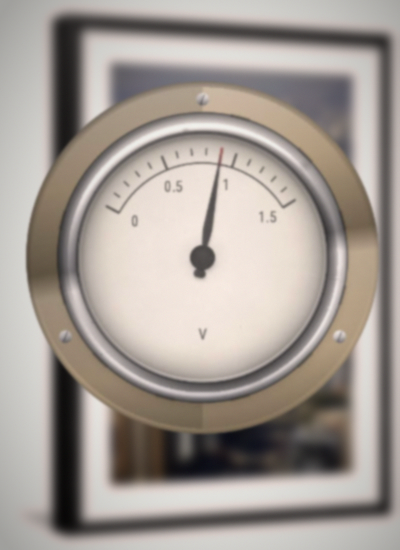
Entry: 0.9 V
